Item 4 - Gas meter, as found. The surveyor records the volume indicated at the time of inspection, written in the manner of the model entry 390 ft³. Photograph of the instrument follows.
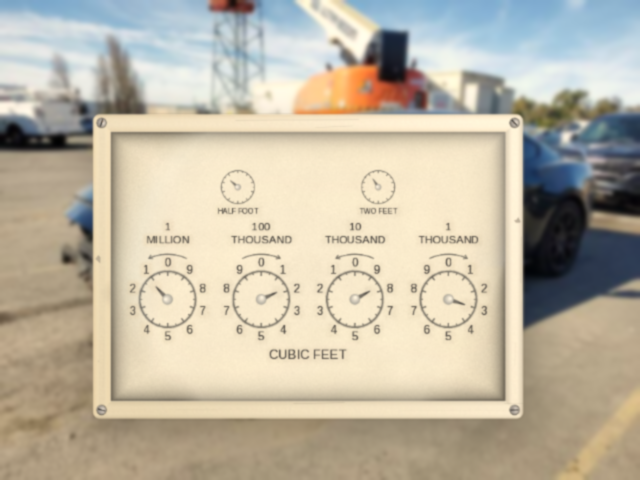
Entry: 118300 ft³
